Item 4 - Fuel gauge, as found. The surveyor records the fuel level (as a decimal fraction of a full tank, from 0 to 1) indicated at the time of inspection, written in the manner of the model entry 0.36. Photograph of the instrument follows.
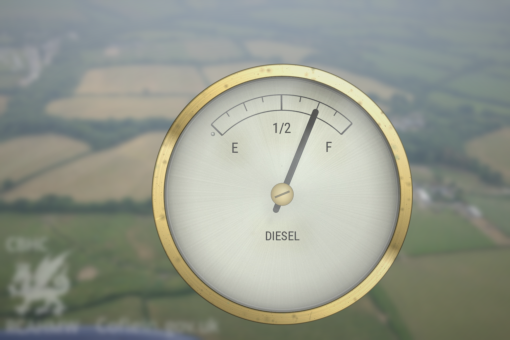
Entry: 0.75
